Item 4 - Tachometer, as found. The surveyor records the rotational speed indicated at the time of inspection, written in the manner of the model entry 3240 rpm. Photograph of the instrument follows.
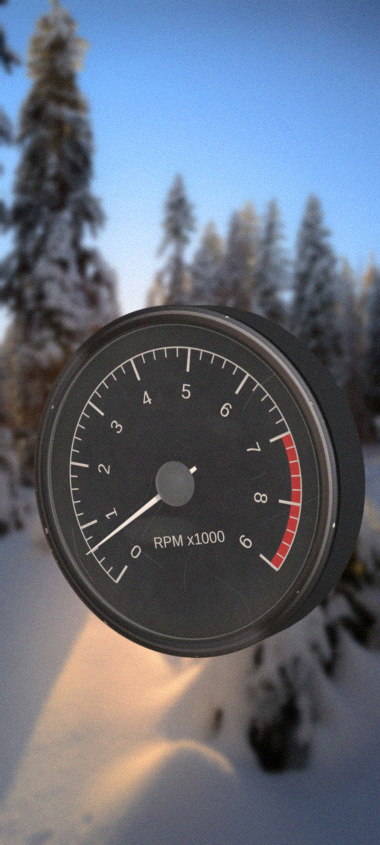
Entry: 600 rpm
